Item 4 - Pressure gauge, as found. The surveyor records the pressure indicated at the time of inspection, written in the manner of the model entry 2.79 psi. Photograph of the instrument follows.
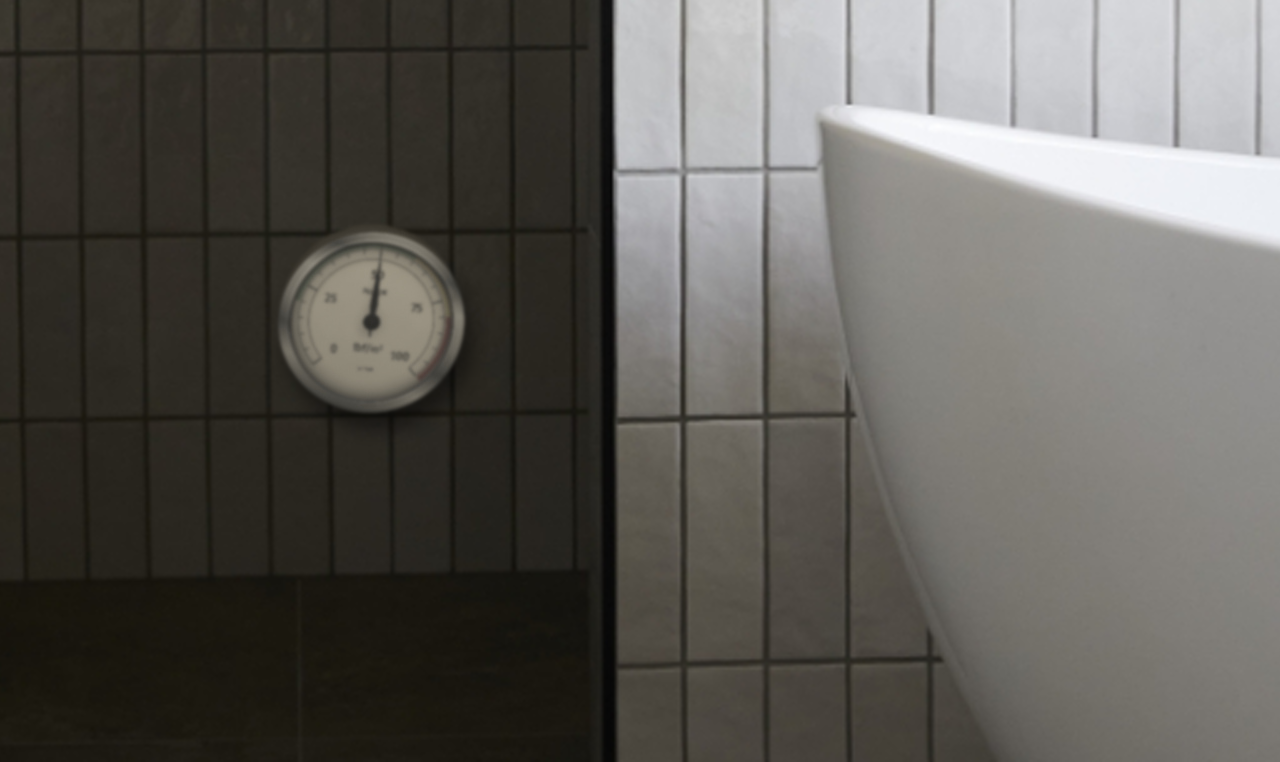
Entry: 50 psi
